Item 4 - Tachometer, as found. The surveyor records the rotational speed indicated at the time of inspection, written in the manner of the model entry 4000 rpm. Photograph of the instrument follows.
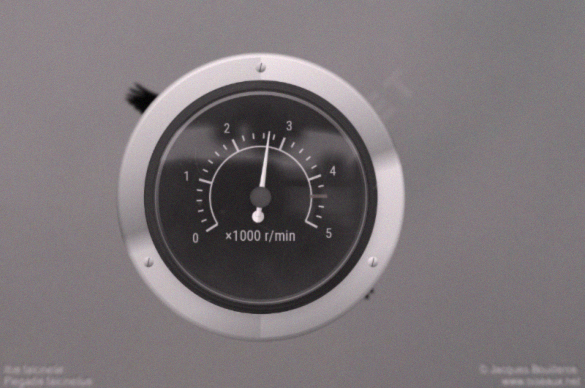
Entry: 2700 rpm
